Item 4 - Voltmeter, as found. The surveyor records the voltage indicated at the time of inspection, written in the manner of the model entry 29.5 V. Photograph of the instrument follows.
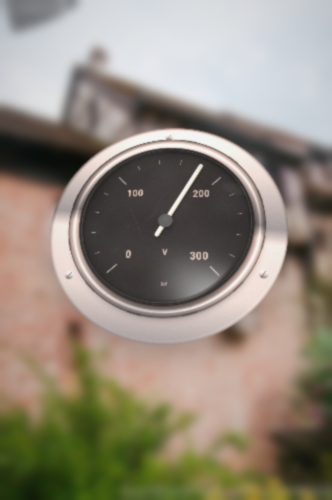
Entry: 180 V
